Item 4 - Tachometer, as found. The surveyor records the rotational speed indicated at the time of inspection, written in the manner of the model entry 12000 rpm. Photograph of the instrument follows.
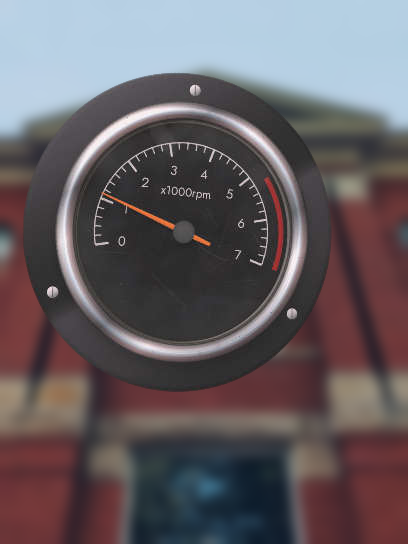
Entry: 1100 rpm
